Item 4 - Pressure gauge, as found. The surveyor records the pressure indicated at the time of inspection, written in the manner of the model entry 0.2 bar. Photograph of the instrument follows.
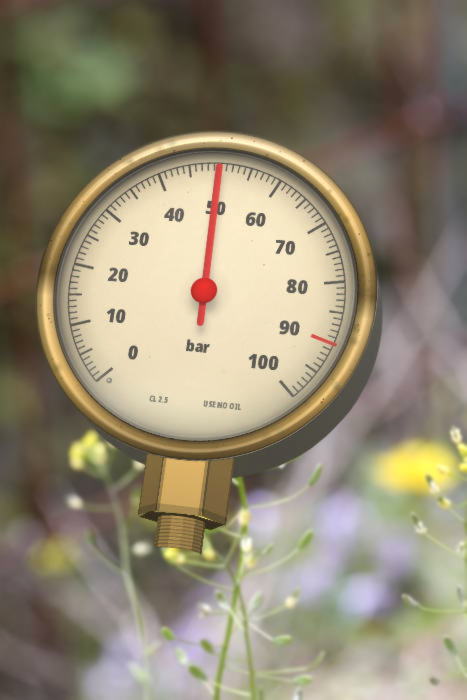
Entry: 50 bar
